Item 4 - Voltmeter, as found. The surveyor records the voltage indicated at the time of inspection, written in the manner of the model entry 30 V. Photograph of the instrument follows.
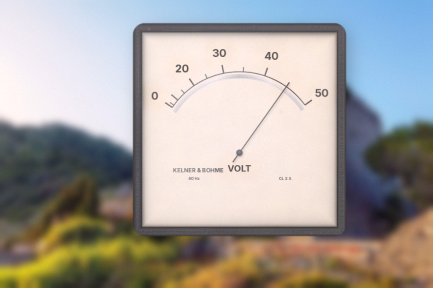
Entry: 45 V
